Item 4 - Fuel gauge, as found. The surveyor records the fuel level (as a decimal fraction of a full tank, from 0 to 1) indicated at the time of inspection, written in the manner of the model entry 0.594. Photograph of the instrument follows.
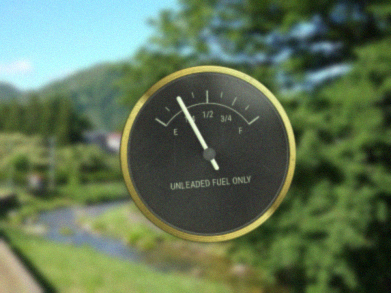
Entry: 0.25
